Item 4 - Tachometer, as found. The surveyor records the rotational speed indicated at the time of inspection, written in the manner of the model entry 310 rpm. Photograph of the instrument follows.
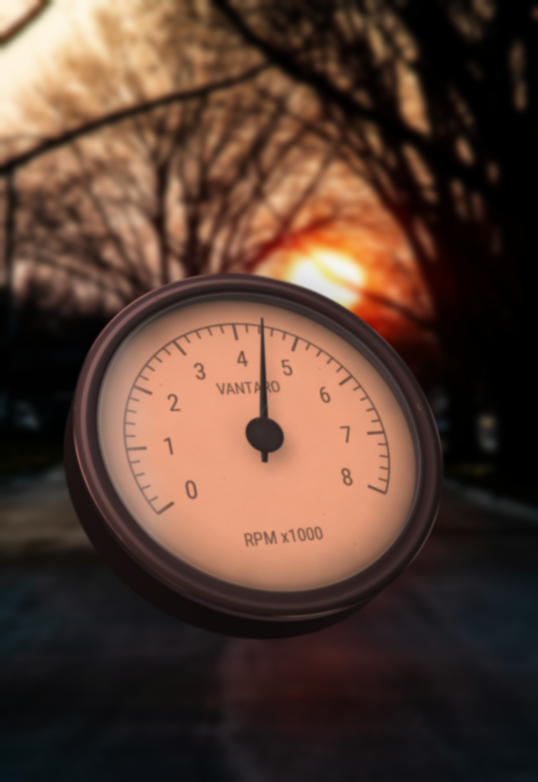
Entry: 4400 rpm
